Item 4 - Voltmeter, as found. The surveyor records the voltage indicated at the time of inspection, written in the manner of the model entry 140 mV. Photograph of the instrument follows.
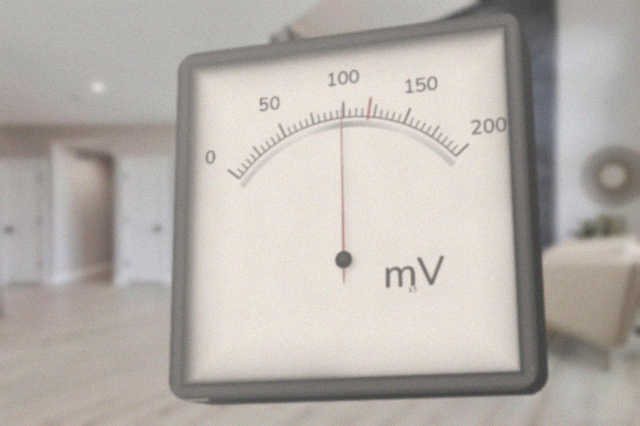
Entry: 100 mV
